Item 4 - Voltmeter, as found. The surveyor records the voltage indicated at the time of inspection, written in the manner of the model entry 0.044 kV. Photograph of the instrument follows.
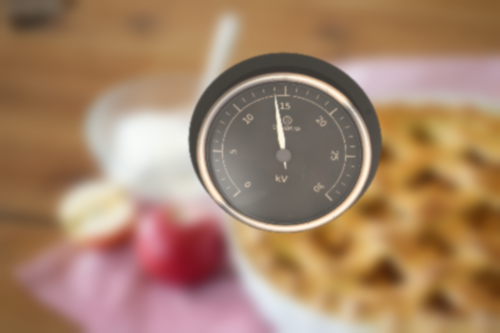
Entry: 14 kV
